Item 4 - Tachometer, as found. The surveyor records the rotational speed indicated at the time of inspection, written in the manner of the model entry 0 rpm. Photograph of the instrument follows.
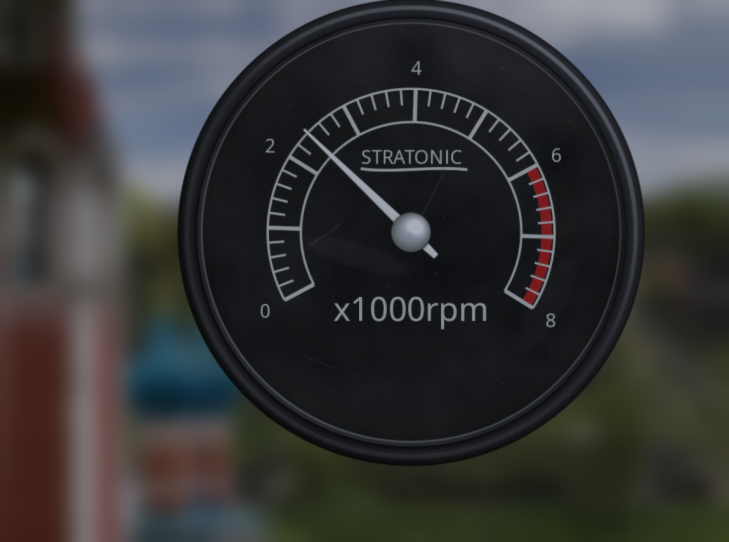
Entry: 2400 rpm
